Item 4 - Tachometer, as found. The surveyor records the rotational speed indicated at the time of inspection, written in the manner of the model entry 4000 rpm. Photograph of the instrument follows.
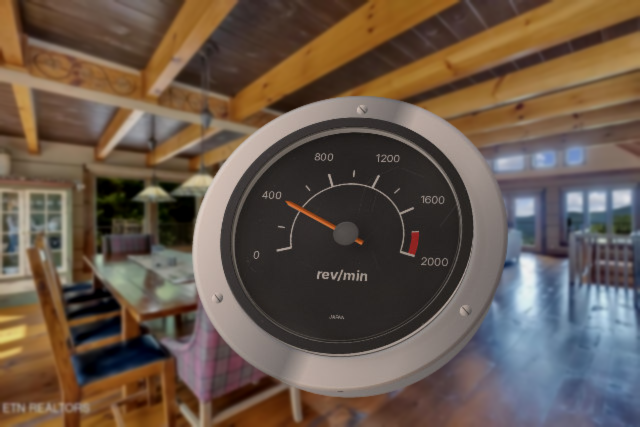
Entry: 400 rpm
